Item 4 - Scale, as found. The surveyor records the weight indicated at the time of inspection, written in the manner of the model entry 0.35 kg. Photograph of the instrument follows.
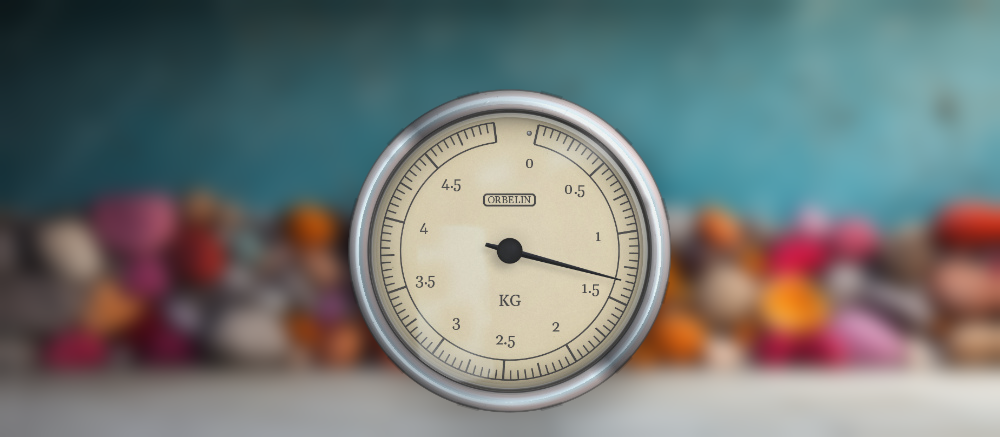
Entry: 1.35 kg
